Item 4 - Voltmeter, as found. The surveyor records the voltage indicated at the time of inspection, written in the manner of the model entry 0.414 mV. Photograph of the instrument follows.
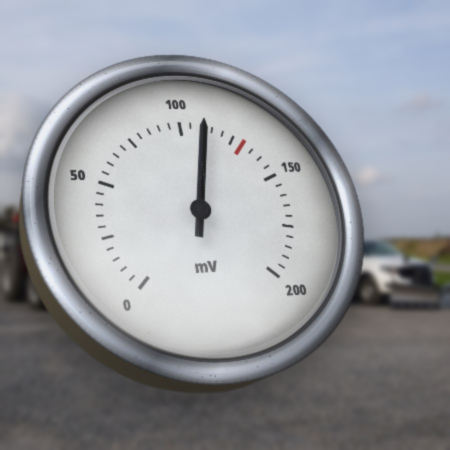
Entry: 110 mV
